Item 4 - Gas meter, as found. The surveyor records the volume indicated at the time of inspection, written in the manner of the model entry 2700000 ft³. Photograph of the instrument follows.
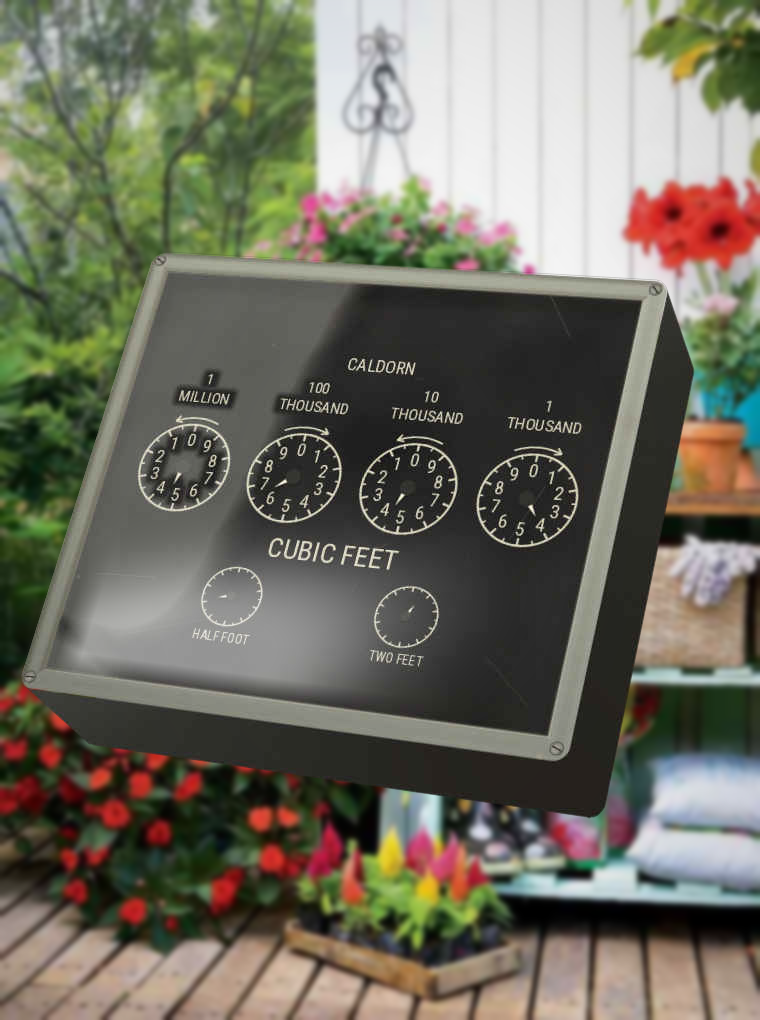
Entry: 464400 ft³
